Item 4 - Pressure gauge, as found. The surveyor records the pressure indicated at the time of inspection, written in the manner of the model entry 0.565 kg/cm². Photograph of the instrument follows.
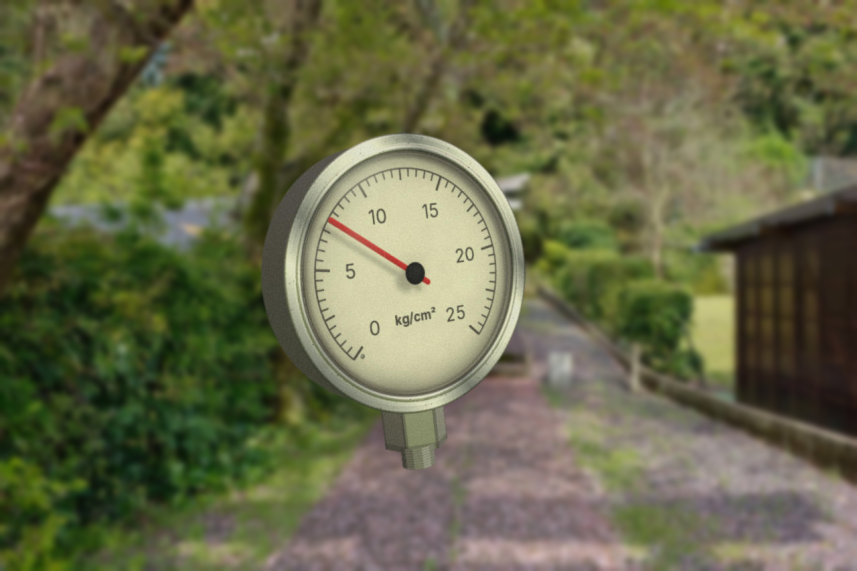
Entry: 7.5 kg/cm²
